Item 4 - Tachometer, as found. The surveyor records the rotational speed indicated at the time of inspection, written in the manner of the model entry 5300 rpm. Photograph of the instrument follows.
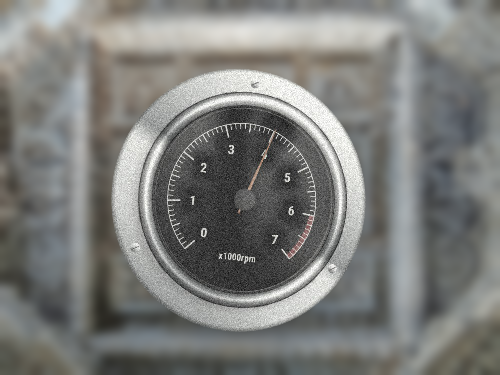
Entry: 4000 rpm
